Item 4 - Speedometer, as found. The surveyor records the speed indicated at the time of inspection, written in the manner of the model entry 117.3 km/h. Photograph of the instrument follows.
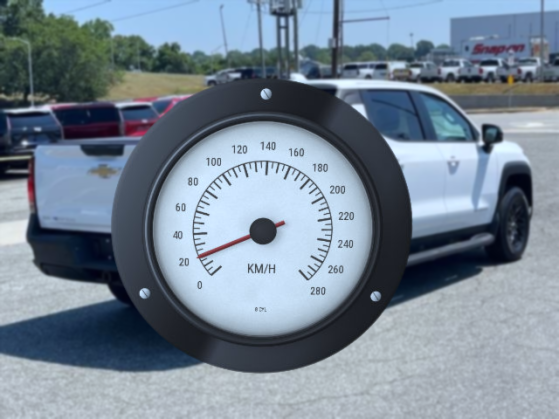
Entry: 20 km/h
